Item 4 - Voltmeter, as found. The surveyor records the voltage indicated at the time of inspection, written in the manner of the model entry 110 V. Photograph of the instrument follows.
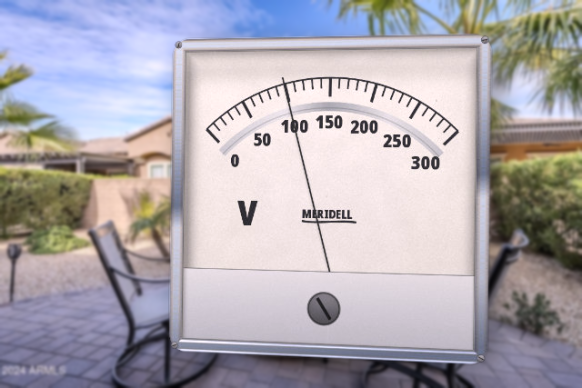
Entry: 100 V
